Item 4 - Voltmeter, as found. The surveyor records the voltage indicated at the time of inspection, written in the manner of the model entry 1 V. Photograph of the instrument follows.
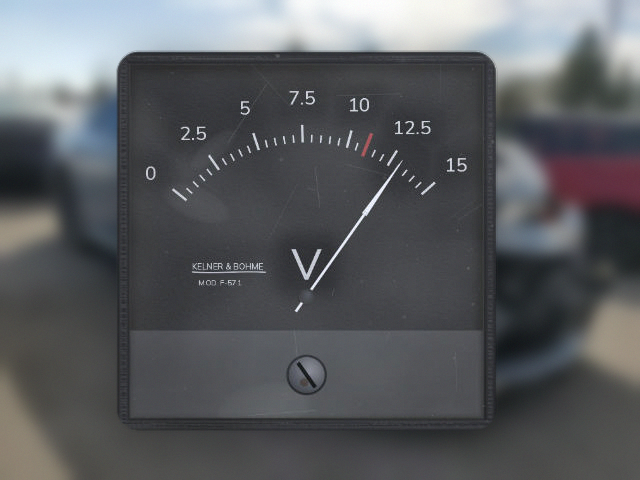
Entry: 13 V
